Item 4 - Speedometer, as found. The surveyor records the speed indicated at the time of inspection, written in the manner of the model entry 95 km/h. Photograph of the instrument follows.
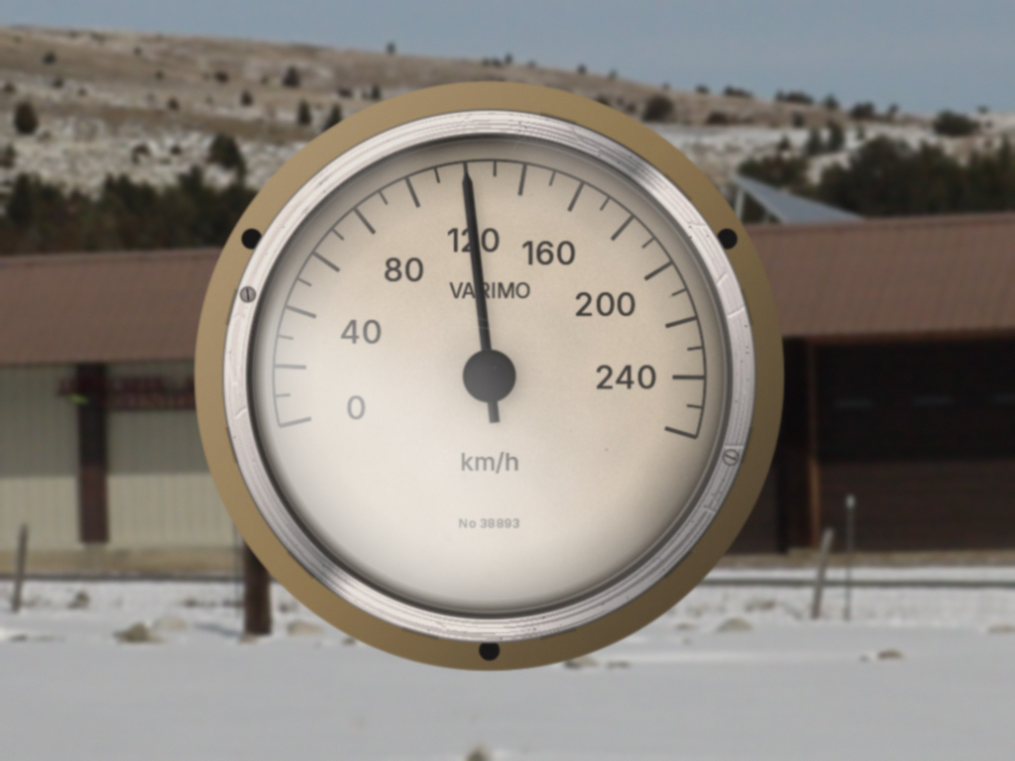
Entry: 120 km/h
